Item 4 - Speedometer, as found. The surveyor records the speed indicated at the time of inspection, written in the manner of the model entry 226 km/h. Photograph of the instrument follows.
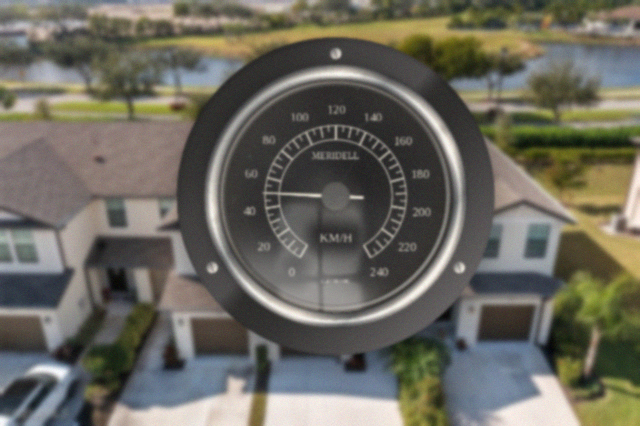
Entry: 50 km/h
